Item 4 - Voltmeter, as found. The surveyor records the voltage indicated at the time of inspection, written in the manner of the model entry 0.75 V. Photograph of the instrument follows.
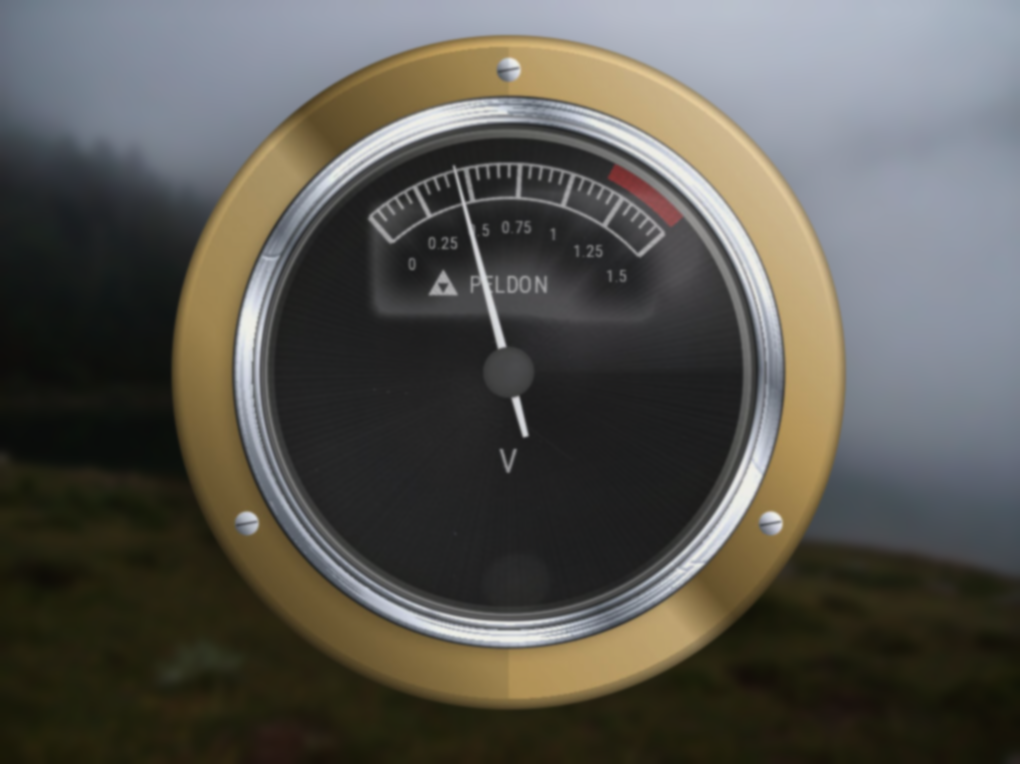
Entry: 0.45 V
